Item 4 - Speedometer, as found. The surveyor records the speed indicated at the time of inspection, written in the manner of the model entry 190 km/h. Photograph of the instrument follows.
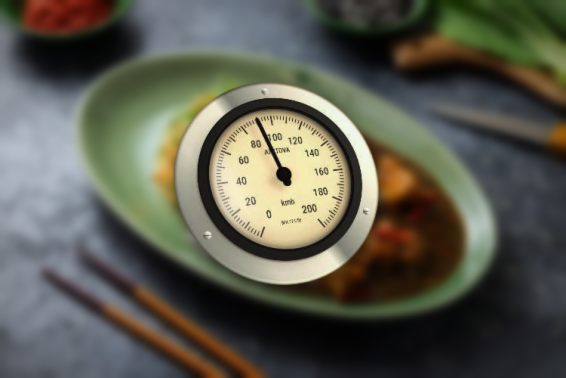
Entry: 90 km/h
